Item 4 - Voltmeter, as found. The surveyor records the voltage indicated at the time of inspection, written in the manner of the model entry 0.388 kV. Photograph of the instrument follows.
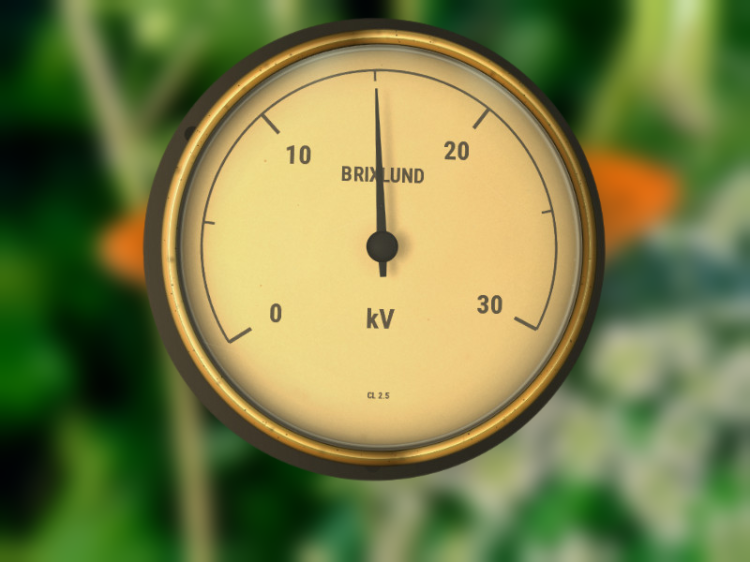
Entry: 15 kV
